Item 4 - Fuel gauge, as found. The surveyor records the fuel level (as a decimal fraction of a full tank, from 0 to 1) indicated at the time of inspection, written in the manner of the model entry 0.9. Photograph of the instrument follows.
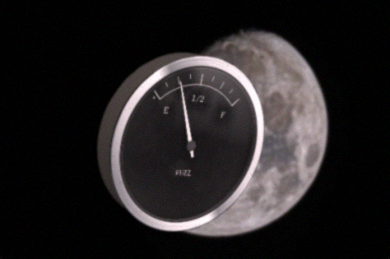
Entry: 0.25
